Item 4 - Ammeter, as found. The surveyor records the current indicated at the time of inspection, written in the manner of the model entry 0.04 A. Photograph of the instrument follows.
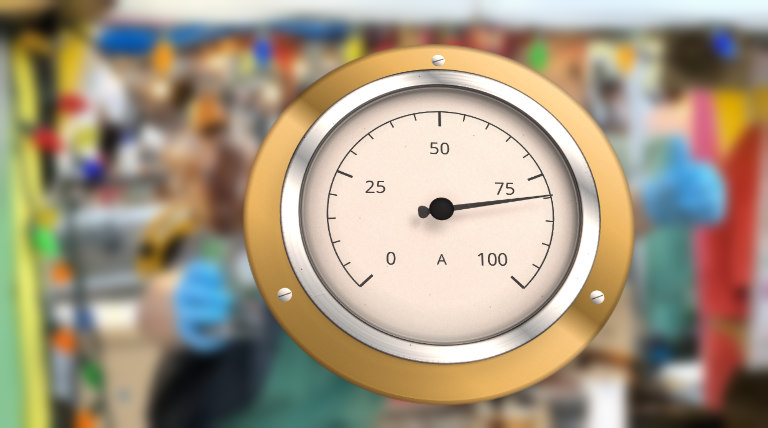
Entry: 80 A
